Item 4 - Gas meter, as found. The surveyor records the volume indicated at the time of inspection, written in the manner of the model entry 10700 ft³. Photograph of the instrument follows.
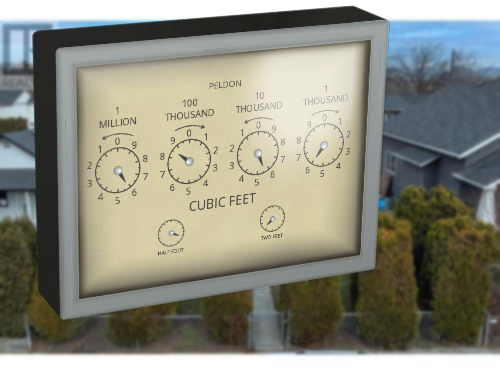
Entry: 585600 ft³
